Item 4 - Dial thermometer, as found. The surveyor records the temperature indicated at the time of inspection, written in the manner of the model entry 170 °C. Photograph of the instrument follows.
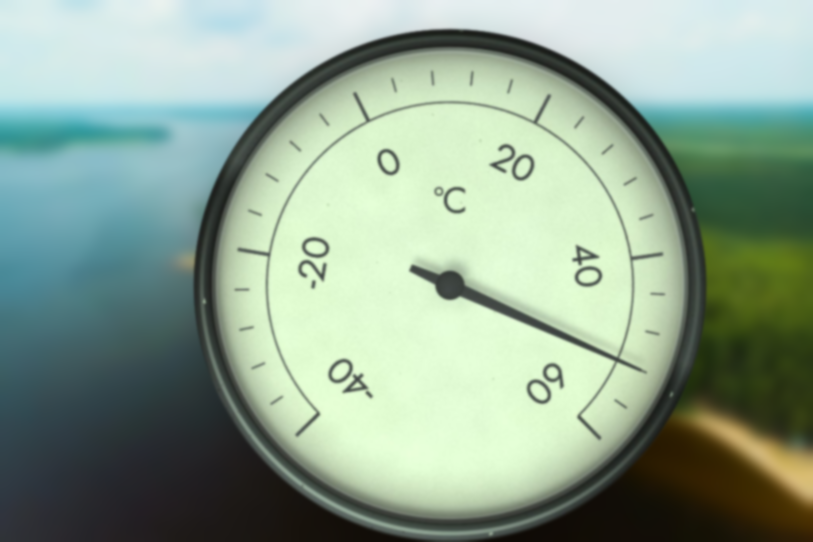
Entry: 52 °C
